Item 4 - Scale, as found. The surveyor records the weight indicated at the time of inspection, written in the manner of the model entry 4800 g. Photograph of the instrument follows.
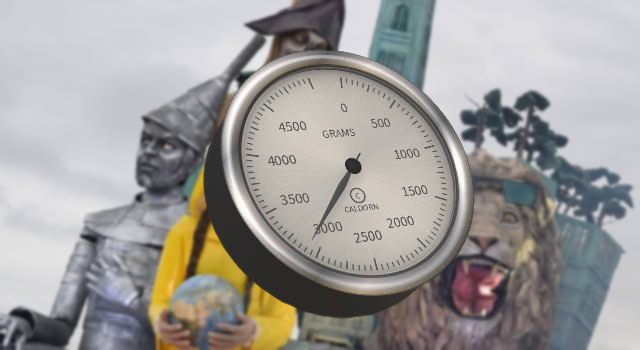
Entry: 3100 g
